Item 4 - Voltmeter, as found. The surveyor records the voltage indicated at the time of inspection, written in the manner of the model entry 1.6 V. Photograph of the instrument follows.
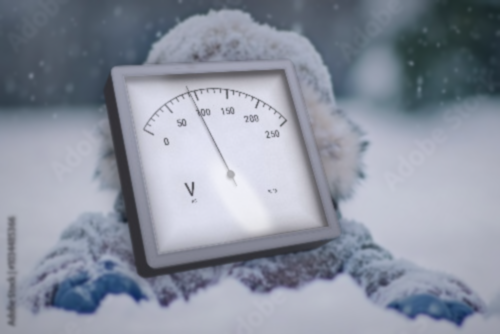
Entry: 90 V
